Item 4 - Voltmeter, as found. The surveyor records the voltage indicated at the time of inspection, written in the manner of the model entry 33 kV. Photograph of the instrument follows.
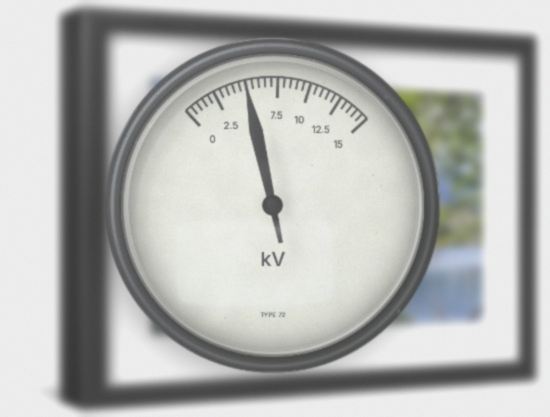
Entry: 5 kV
